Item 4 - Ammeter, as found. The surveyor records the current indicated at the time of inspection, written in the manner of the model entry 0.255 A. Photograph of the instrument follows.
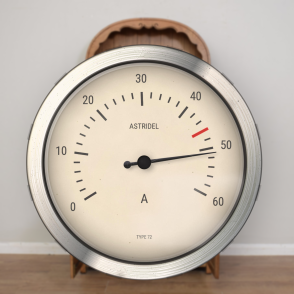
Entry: 51 A
